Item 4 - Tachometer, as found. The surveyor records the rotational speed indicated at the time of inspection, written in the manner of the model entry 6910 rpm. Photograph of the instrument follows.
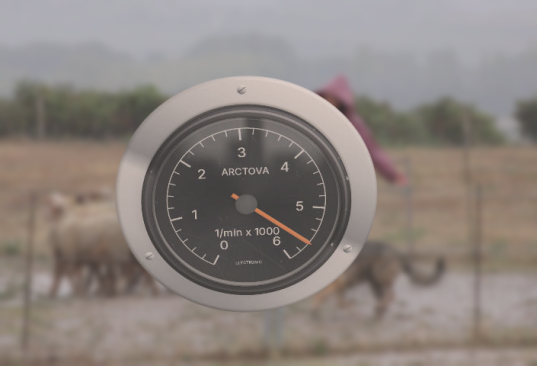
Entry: 5600 rpm
